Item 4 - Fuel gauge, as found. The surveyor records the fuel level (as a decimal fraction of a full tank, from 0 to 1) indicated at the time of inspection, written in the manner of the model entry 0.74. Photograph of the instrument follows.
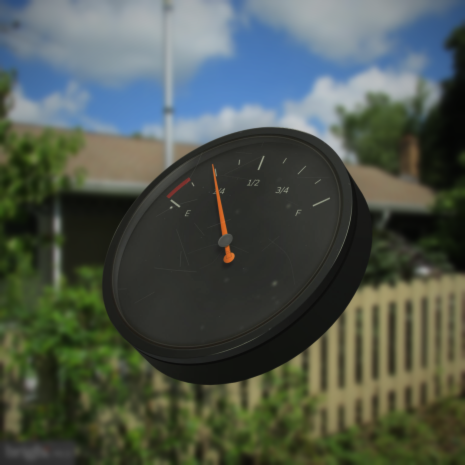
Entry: 0.25
